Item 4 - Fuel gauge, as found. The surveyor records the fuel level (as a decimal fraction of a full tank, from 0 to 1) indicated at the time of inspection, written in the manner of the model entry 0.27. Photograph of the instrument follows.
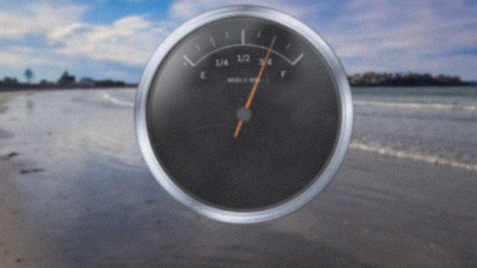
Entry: 0.75
